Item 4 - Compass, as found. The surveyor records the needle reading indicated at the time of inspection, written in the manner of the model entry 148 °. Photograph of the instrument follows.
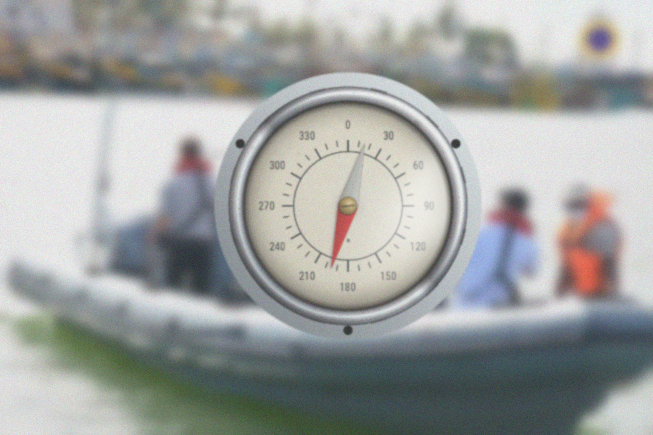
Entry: 195 °
